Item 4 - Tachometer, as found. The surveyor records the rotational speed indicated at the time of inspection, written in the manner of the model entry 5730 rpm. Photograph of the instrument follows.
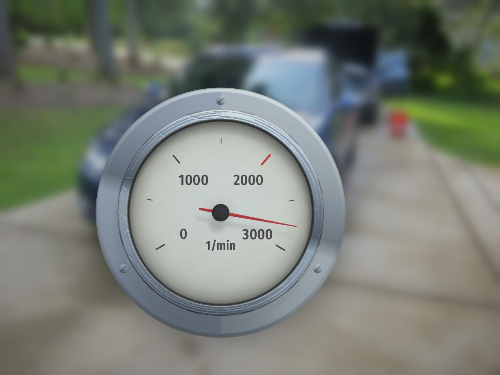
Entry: 2750 rpm
